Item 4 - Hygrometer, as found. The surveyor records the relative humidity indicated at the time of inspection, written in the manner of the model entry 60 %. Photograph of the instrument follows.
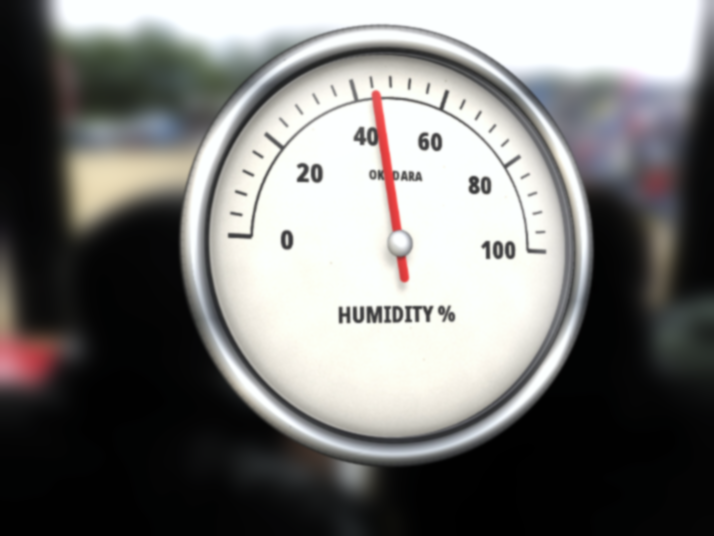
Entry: 44 %
